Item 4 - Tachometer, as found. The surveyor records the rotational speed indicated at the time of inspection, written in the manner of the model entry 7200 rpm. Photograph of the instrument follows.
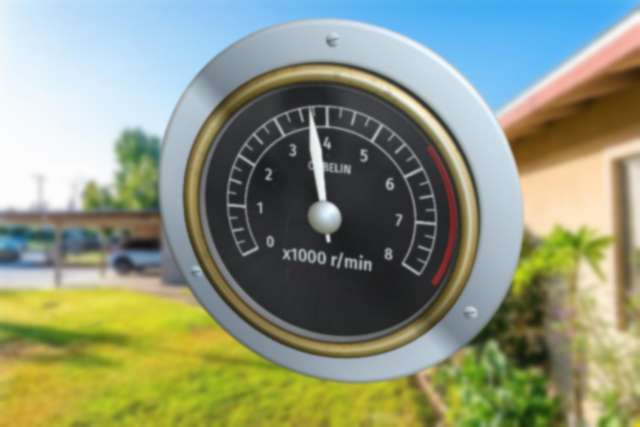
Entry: 3750 rpm
